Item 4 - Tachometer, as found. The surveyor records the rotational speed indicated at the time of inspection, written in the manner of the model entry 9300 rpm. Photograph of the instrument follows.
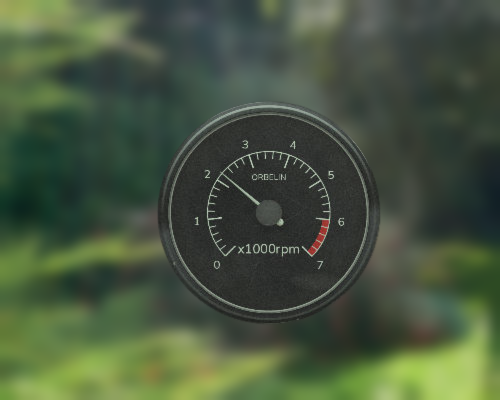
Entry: 2200 rpm
